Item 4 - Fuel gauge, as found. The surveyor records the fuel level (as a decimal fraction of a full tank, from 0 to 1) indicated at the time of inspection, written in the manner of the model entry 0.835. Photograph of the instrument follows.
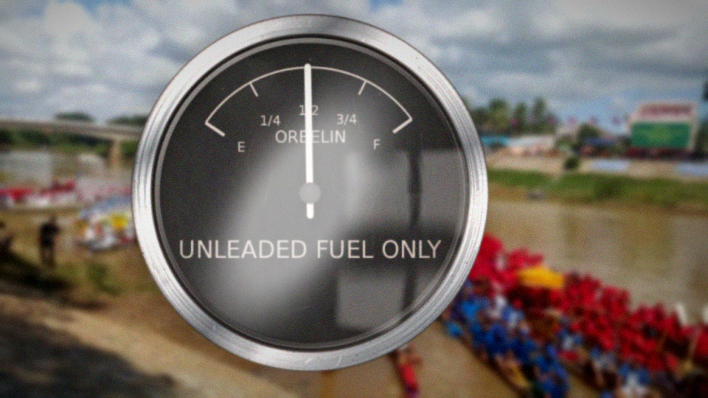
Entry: 0.5
